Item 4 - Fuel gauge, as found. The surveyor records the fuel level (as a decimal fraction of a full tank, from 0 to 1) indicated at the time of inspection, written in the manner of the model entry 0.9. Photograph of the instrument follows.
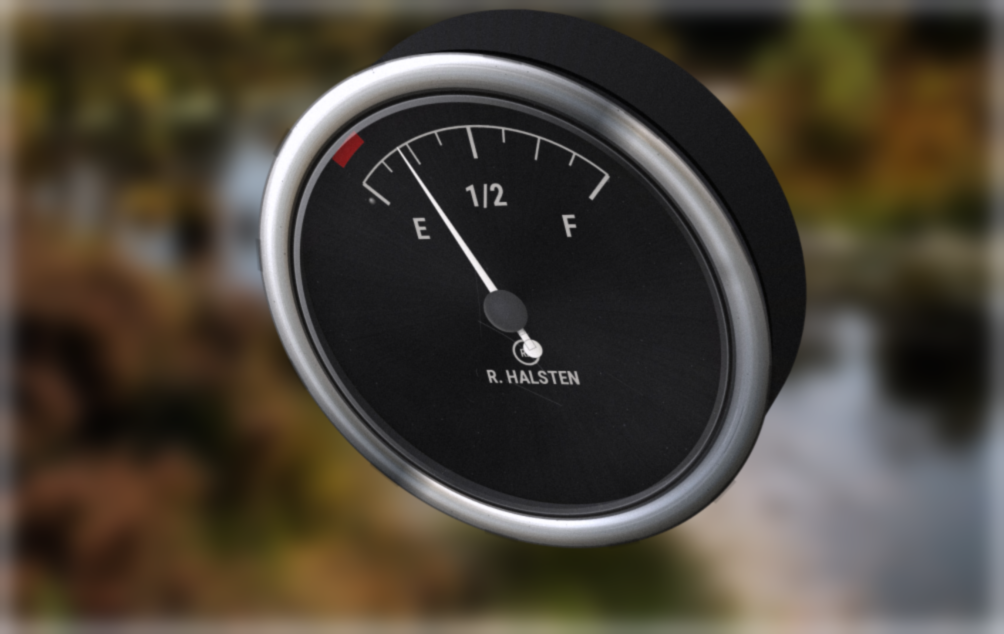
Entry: 0.25
